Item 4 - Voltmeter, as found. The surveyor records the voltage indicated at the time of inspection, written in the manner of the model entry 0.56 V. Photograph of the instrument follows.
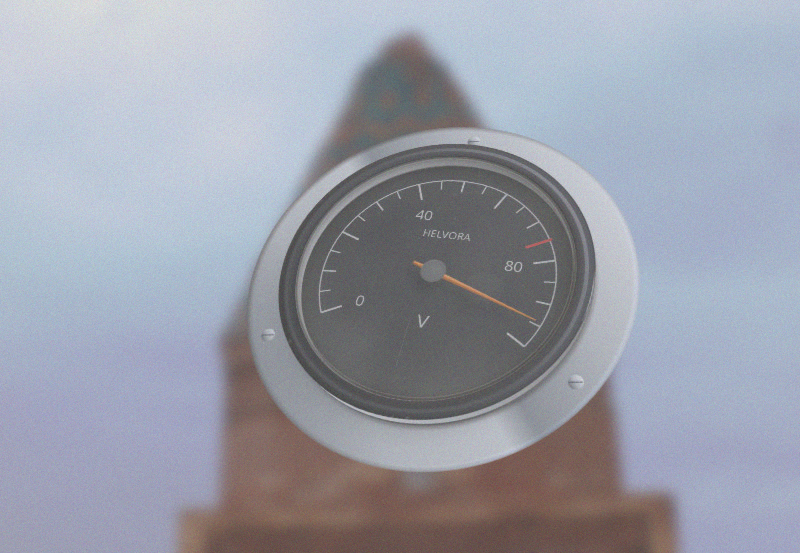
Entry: 95 V
